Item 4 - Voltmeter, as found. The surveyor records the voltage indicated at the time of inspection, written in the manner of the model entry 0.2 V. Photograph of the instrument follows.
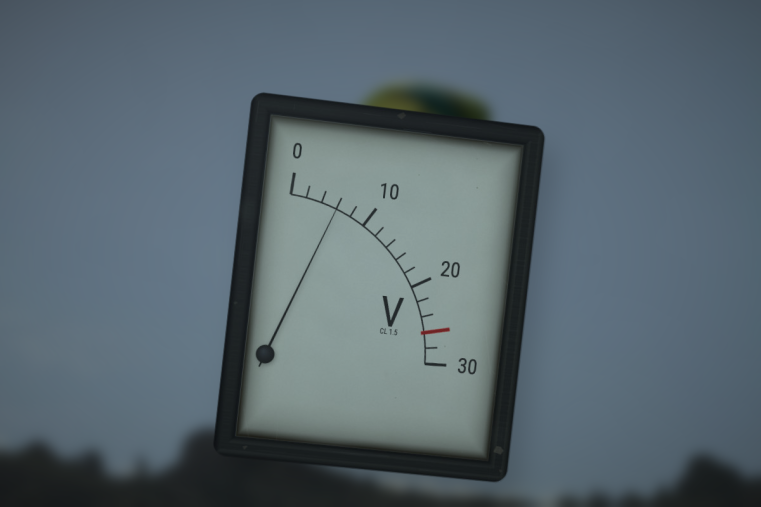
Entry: 6 V
